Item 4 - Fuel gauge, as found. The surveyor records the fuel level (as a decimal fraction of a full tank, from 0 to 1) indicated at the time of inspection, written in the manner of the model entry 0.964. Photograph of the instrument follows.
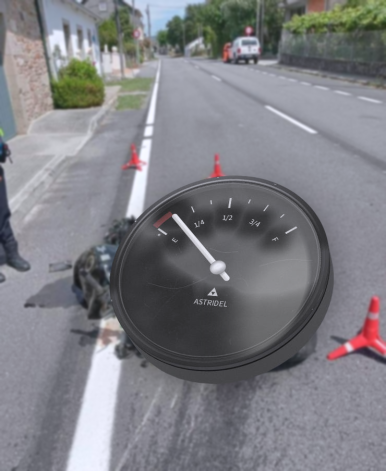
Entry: 0.125
